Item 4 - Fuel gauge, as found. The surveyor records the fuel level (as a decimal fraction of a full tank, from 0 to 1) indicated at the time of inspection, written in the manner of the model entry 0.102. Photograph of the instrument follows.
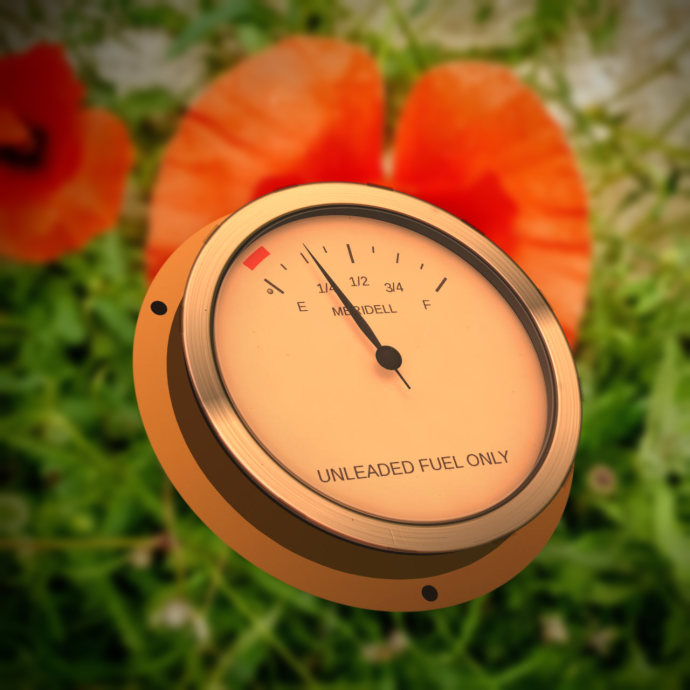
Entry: 0.25
